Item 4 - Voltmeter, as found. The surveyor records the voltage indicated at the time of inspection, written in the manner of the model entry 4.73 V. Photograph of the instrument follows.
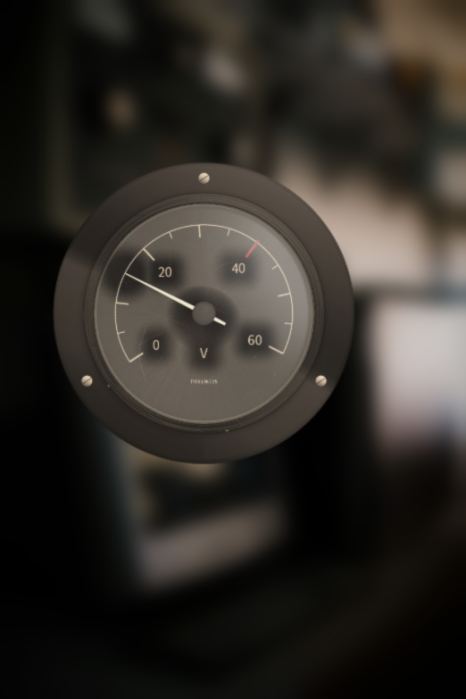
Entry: 15 V
